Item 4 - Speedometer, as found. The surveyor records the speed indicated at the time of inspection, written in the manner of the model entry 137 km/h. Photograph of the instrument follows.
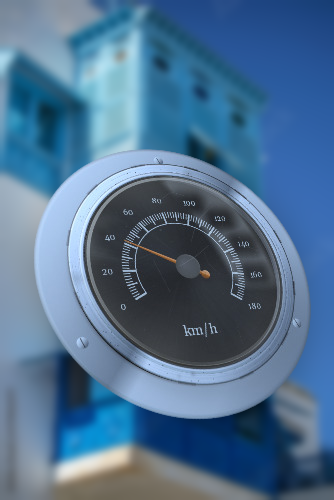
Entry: 40 km/h
